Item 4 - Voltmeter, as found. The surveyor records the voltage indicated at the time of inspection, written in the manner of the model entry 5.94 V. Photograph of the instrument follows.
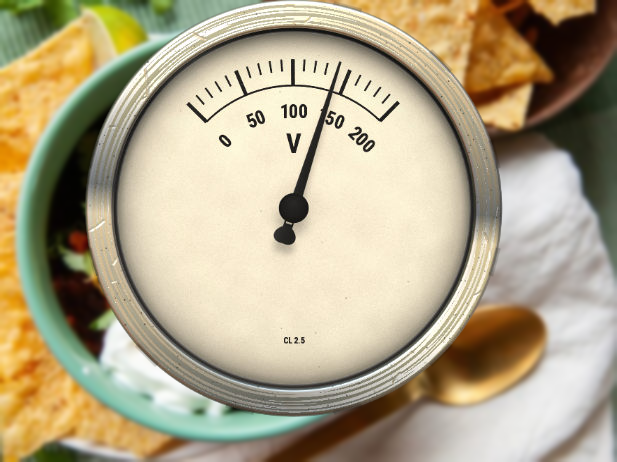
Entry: 140 V
